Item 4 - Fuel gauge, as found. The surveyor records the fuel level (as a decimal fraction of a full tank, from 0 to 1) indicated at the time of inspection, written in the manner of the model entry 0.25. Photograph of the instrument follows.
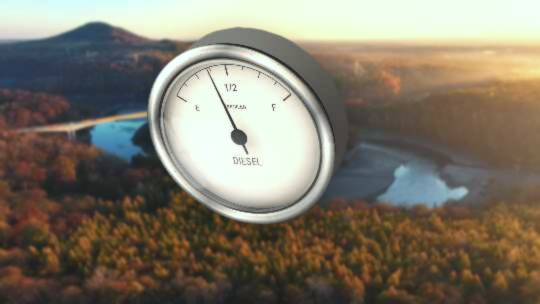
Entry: 0.375
